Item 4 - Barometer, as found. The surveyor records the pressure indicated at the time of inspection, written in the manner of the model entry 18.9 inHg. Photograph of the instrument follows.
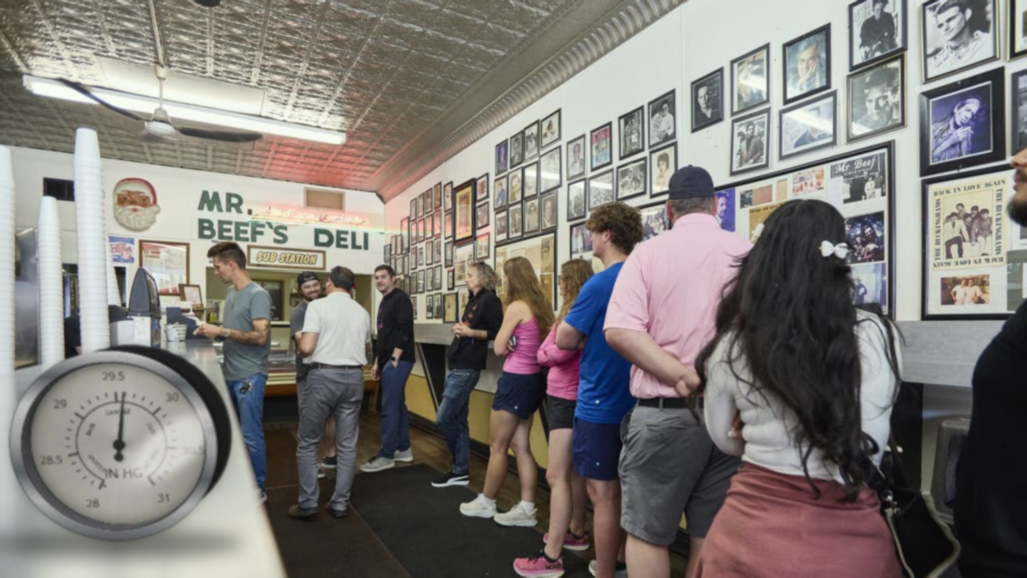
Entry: 29.6 inHg
